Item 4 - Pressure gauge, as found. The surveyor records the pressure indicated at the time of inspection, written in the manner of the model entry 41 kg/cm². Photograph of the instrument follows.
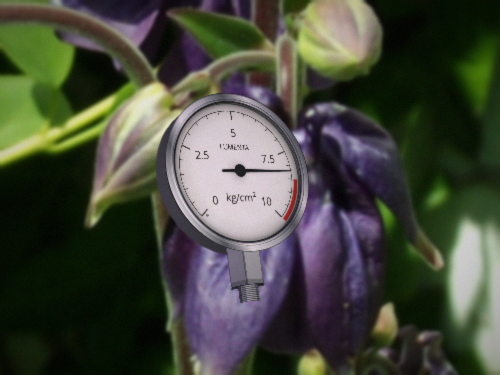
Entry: 8.25 kg/cm²
